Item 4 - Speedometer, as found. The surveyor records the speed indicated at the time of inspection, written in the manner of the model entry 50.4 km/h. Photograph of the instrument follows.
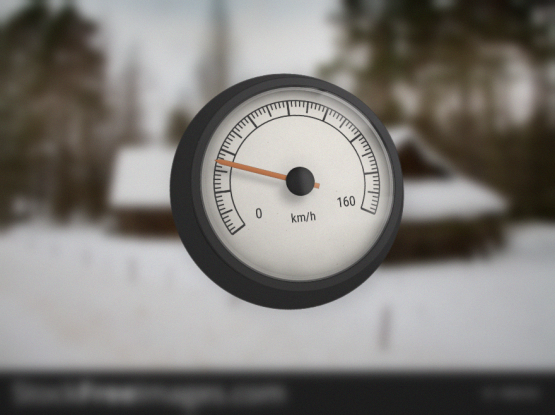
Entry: 34 km/h
